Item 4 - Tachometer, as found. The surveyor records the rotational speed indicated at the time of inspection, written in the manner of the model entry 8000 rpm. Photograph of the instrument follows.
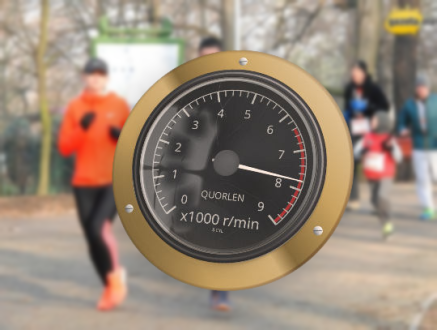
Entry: 7800 rpm
